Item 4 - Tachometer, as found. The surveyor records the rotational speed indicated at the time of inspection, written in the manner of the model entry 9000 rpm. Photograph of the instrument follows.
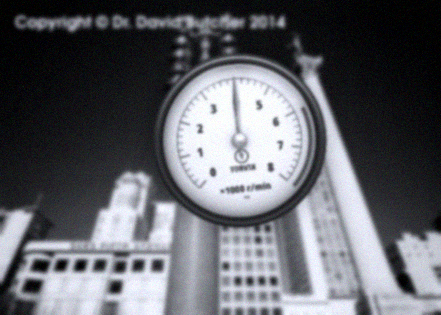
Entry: 4000 rpm
